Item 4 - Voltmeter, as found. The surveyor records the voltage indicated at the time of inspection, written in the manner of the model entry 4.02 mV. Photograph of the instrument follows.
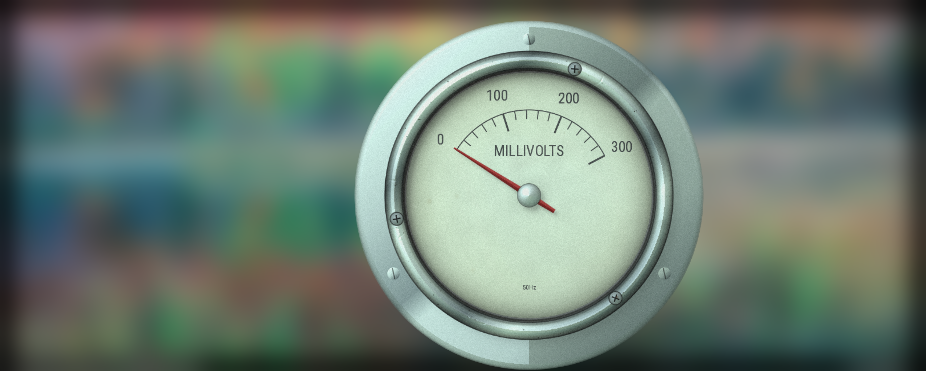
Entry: 0 mV
